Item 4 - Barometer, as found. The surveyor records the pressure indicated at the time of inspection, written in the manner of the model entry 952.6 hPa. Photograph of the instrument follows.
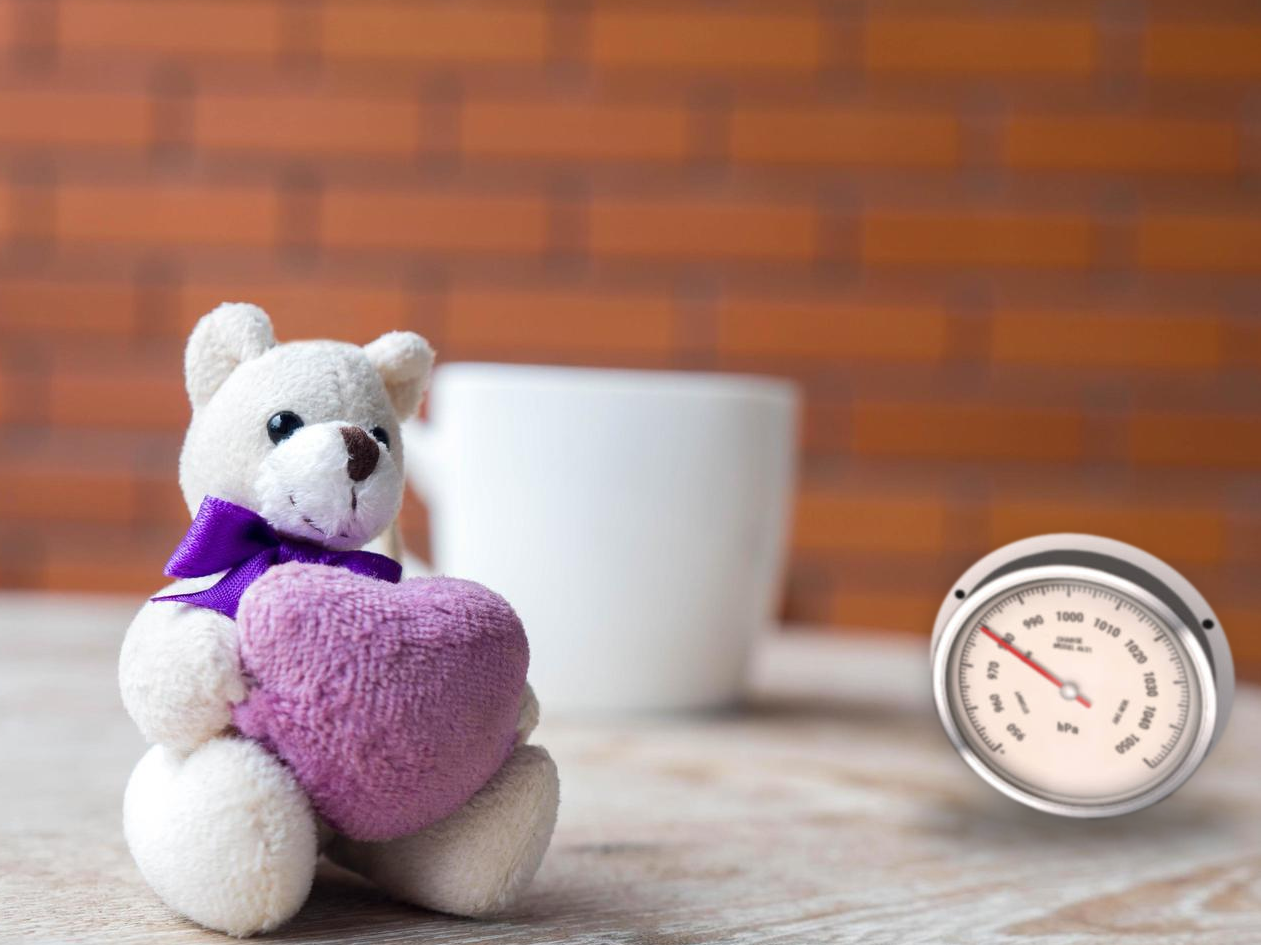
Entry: 980 hPa
